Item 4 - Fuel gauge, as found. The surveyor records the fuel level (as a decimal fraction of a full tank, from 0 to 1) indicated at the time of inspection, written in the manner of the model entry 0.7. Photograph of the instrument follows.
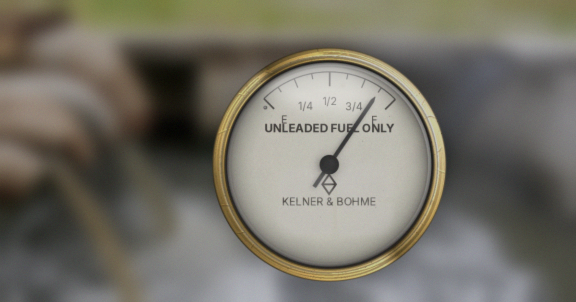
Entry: 0.875
